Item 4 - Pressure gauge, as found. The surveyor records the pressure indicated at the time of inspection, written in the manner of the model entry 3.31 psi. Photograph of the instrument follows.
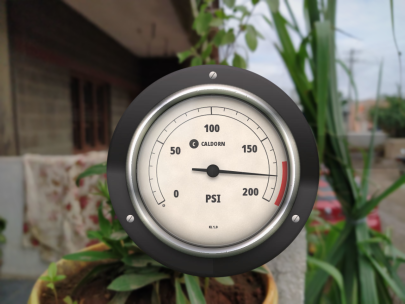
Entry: 180 psi
